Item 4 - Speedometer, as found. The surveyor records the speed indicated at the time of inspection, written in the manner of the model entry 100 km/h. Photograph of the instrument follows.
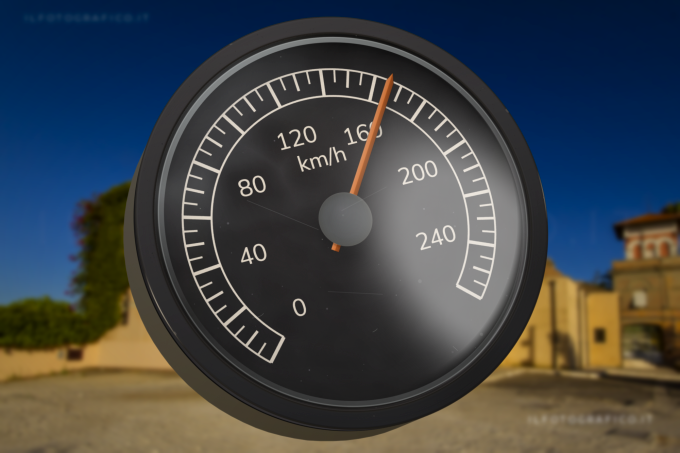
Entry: 165 km/h
